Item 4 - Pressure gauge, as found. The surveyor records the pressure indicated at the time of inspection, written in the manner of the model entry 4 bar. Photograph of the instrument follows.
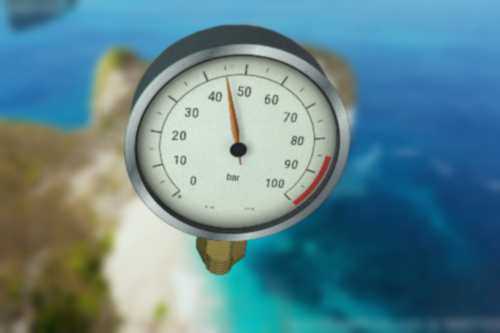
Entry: 45 bar
